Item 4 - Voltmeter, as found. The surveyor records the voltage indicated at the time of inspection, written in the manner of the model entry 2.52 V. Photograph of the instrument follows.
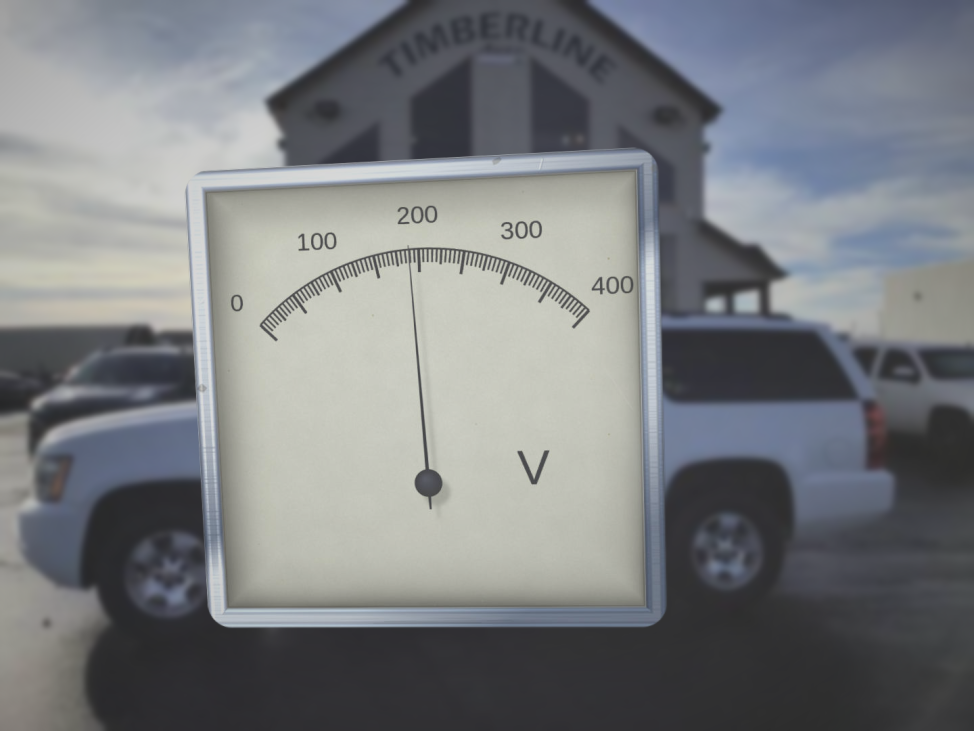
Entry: 190 V
